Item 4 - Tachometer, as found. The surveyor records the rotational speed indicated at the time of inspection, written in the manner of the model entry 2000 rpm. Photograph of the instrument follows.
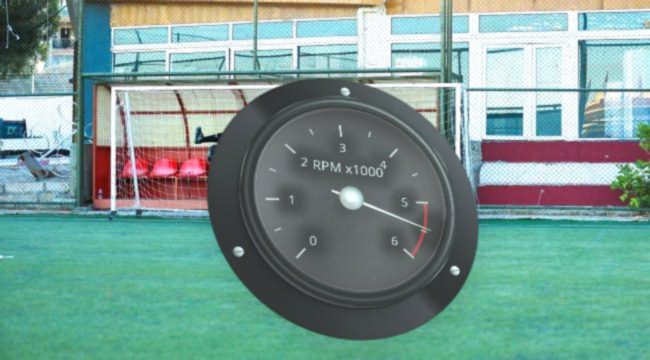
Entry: 5500 rpm
